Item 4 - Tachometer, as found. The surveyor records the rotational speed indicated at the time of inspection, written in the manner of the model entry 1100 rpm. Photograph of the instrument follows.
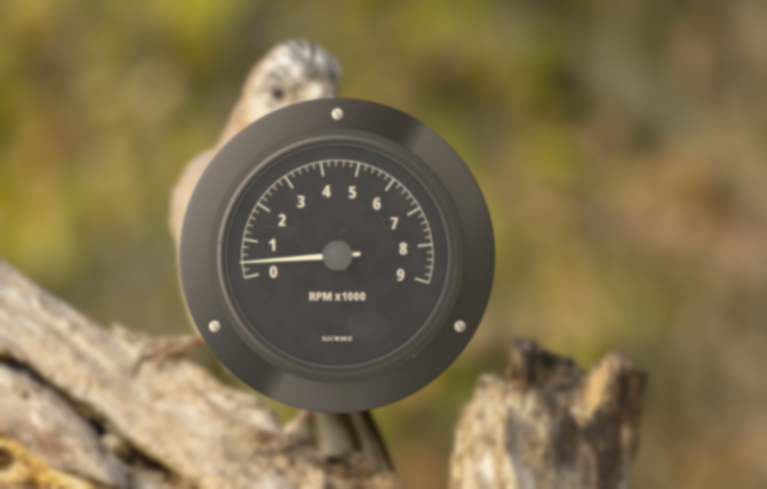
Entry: 400 rpm
